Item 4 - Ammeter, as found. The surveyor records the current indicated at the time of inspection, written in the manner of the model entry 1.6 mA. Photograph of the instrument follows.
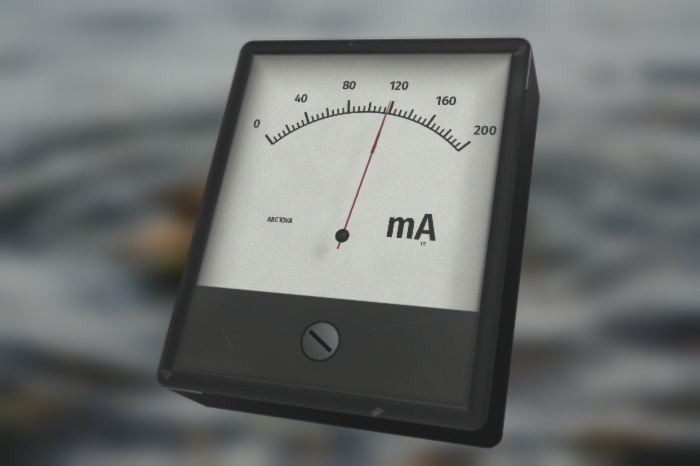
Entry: 120 mA
